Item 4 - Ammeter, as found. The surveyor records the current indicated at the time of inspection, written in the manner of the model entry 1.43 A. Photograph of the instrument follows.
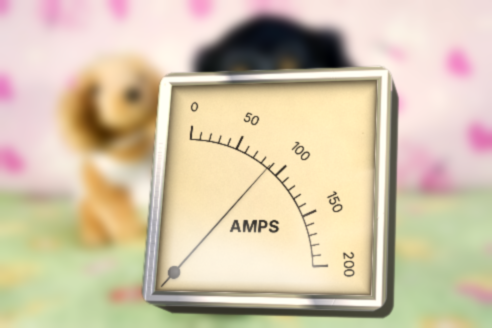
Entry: 90 A
